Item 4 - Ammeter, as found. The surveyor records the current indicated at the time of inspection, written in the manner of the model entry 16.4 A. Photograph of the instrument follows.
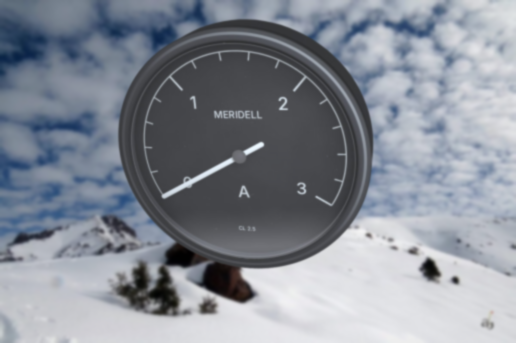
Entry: 0 A
